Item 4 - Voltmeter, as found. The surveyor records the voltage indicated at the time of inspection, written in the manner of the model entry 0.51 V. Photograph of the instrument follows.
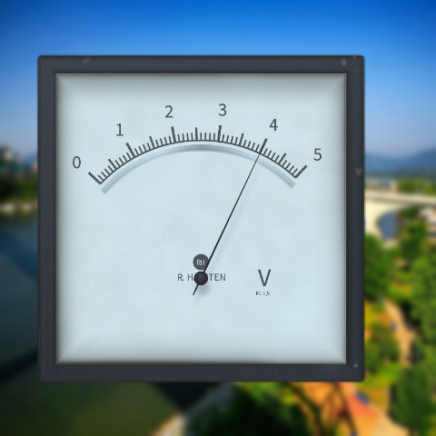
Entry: 4 V
